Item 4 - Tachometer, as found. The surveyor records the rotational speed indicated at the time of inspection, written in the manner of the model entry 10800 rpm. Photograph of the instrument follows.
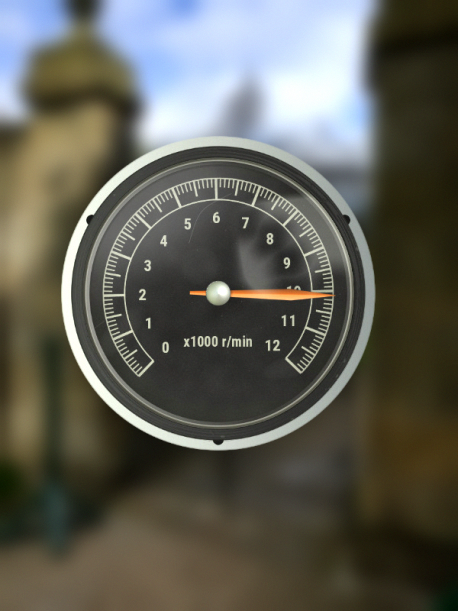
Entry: 10100 rpm
